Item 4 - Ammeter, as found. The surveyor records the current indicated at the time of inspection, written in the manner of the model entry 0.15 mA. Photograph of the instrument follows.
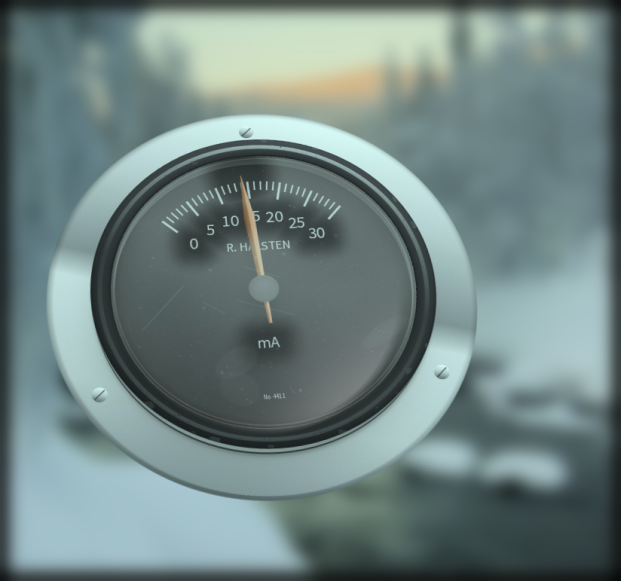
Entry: 14 mA
